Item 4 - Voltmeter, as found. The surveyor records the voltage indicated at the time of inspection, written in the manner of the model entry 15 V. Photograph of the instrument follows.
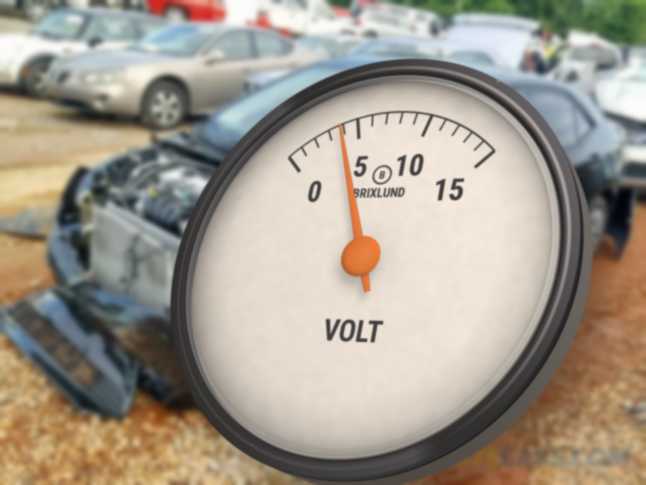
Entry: 4 V
